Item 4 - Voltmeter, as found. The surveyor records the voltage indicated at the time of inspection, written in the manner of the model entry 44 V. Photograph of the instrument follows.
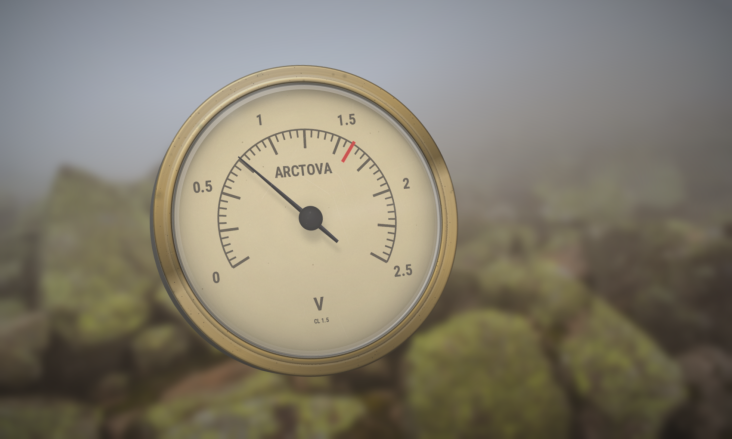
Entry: 0.75 V
